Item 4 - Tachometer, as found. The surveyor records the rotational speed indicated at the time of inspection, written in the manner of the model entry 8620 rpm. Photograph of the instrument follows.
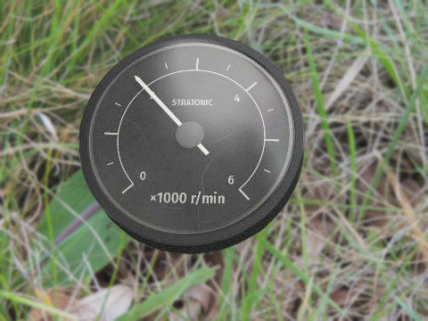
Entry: 2000 rpm
